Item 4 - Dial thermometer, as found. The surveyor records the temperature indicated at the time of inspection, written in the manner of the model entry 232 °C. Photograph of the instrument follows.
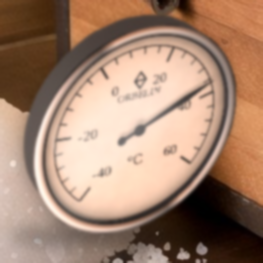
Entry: 36 °C
